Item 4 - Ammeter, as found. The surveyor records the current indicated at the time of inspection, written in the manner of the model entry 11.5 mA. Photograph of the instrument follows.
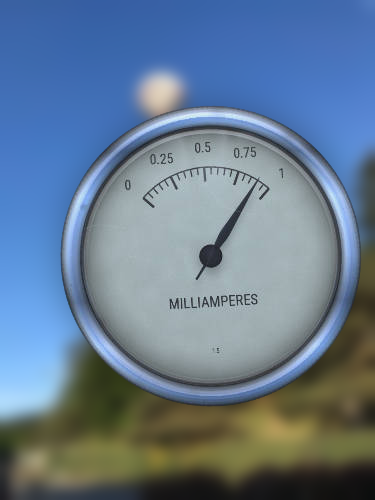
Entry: 0.9 mA
